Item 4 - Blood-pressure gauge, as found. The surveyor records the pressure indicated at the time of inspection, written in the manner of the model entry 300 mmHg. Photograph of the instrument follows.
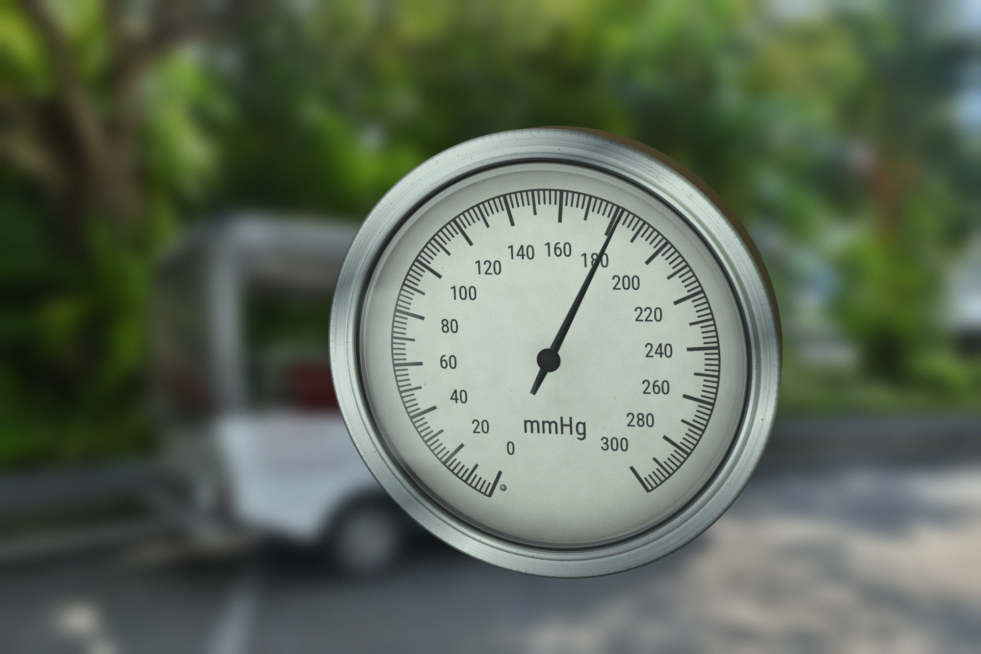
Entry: 182 mmHg
